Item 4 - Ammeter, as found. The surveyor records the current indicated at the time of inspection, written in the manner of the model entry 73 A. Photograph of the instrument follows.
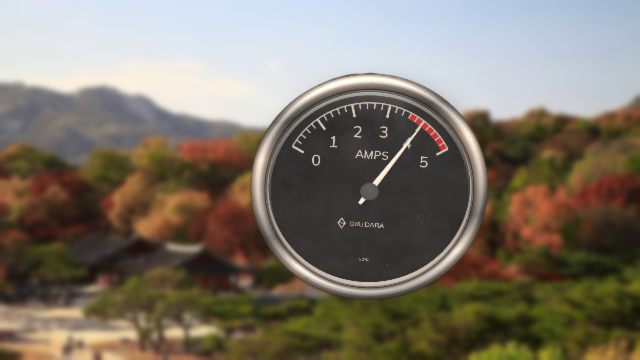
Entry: 4 A
